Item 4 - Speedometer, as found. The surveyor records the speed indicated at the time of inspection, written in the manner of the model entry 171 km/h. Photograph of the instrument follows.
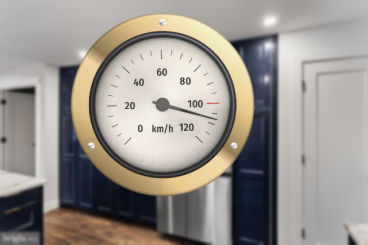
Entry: 107.5 km/h
